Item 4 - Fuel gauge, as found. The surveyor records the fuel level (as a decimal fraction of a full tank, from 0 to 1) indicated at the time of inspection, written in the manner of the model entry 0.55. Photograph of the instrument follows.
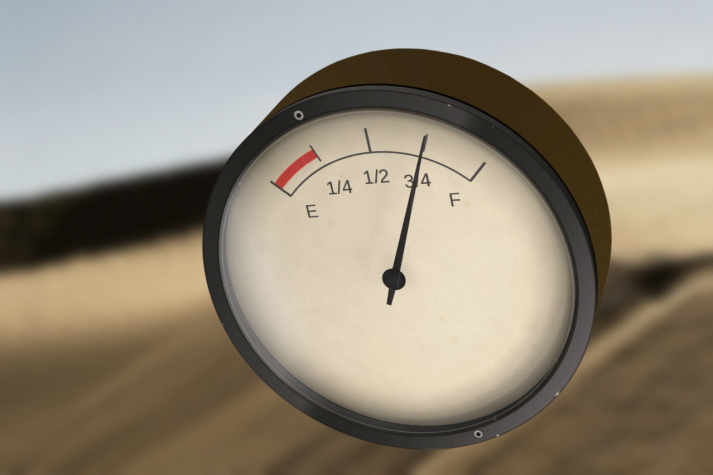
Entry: 0.75
